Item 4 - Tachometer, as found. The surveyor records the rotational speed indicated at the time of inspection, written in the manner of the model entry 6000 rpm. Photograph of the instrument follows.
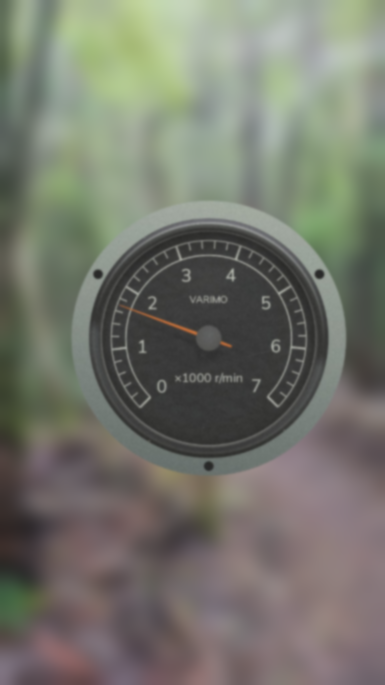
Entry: 1700 rpm
